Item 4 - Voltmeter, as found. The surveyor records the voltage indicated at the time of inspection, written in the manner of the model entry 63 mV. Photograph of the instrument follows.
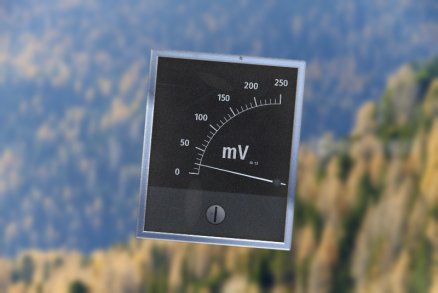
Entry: 20 mV
